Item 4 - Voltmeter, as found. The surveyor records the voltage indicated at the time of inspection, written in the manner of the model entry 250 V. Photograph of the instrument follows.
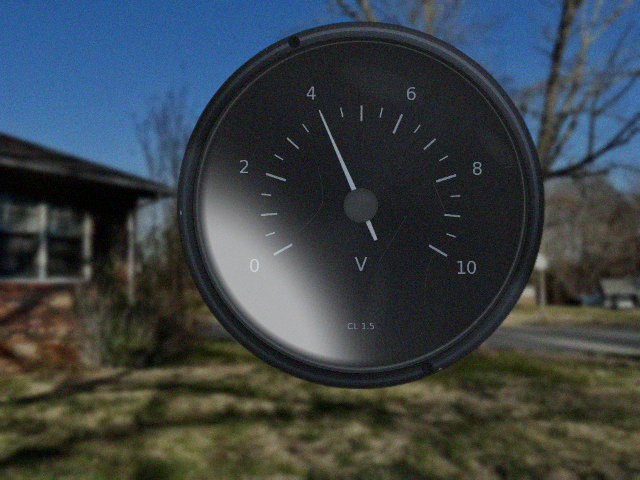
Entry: 4 V
